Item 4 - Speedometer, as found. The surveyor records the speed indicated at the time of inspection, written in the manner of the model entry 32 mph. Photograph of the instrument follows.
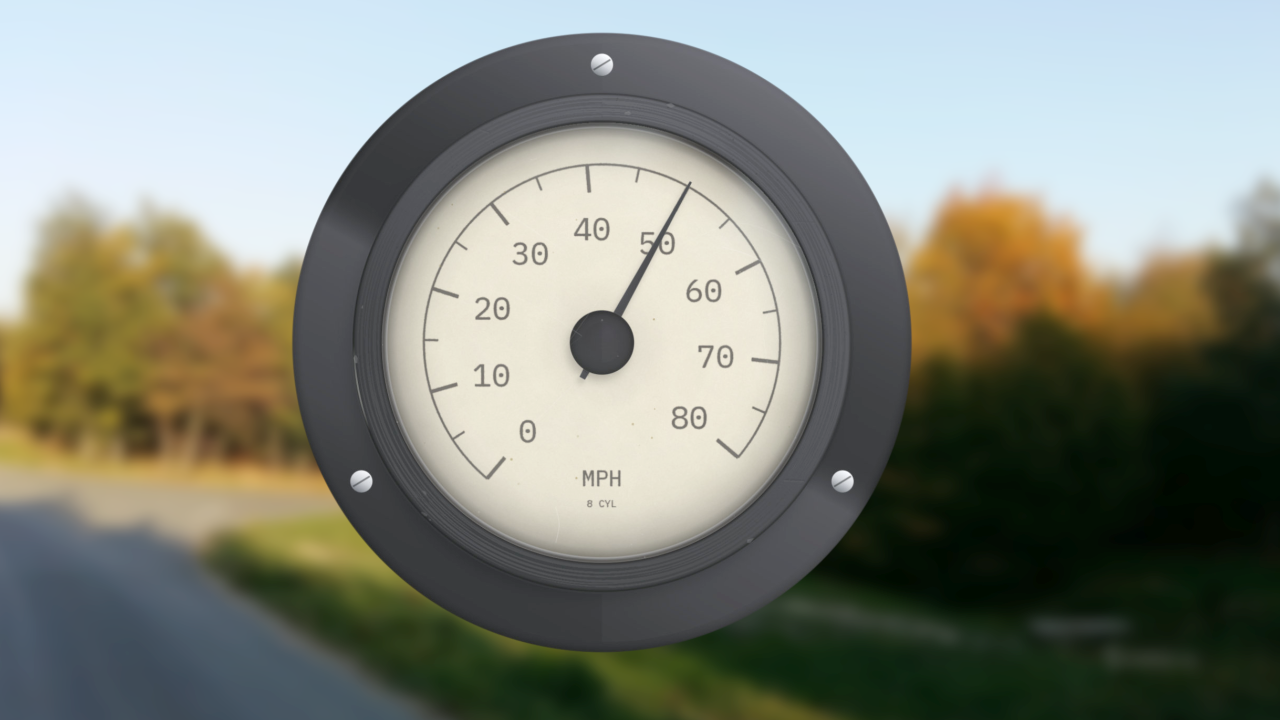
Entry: 50 mph
